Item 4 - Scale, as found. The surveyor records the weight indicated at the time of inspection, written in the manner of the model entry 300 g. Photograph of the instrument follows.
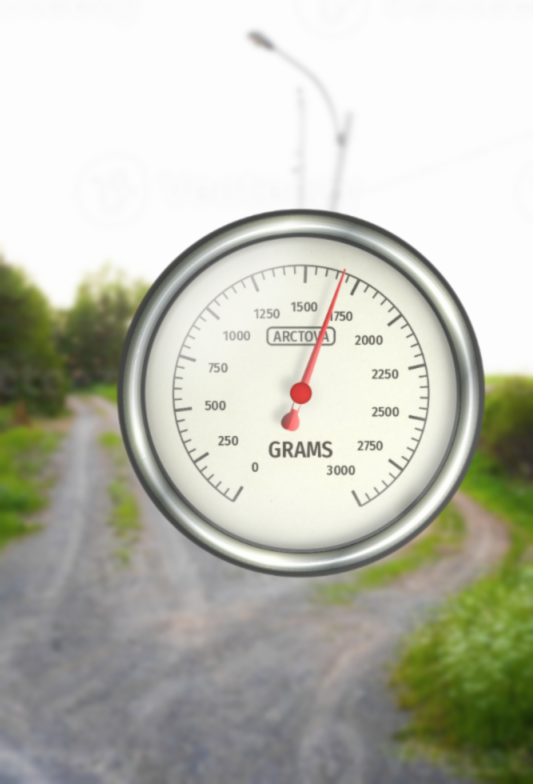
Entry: 1675 g
